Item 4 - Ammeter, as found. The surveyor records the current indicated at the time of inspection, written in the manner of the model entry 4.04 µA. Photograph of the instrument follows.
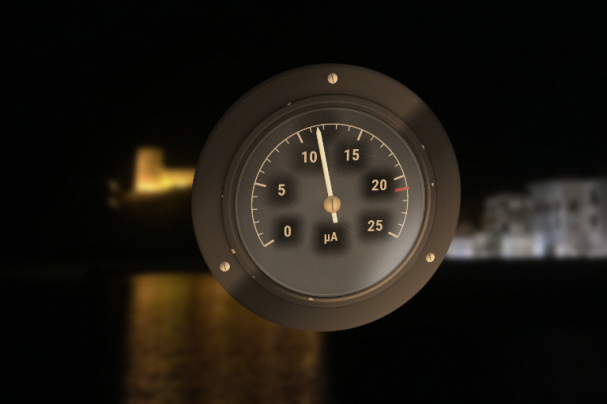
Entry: 11.5 µA
